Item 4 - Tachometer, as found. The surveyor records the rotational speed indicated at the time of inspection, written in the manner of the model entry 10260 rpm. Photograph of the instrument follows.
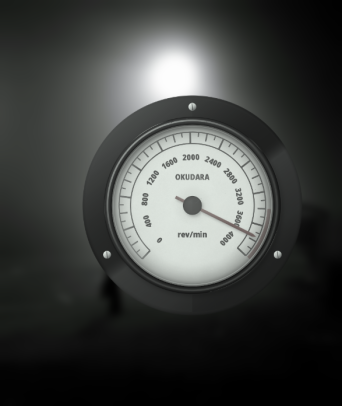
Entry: 3750 rpm
